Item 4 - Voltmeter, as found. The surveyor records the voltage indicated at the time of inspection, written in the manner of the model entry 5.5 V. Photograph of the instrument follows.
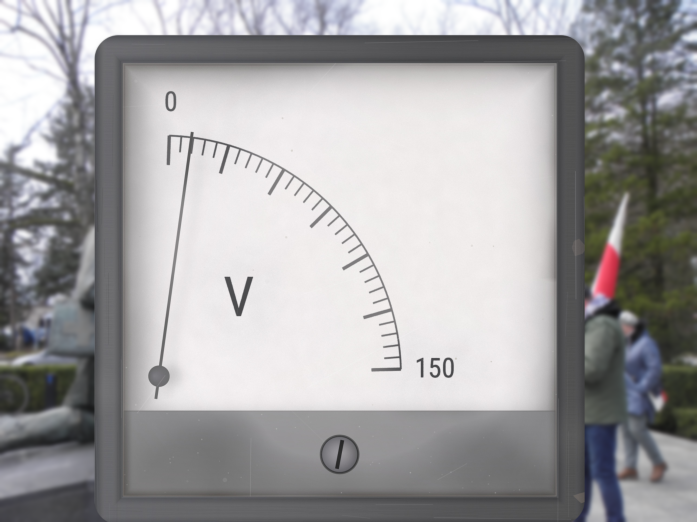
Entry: 10 V
